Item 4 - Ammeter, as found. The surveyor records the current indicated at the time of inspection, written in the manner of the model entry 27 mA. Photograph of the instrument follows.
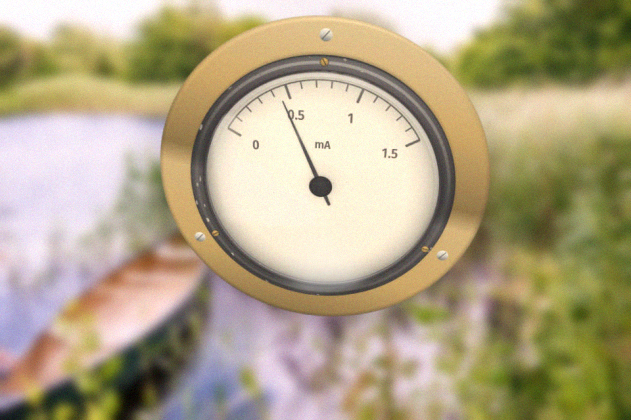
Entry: 0.45 mA
